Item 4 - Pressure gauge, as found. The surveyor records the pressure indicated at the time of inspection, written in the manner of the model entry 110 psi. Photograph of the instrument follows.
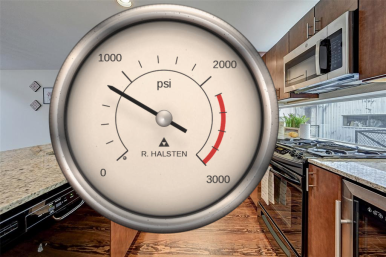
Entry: 800 psi
